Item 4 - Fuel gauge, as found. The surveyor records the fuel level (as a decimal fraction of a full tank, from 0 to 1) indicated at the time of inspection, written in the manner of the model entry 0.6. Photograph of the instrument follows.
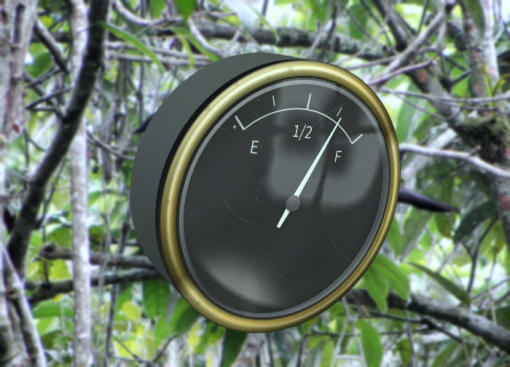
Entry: 0.75
